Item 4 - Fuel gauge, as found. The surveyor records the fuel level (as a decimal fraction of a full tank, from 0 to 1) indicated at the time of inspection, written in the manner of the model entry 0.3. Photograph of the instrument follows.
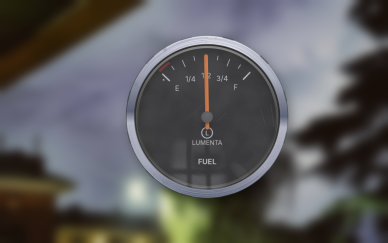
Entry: 0.5
